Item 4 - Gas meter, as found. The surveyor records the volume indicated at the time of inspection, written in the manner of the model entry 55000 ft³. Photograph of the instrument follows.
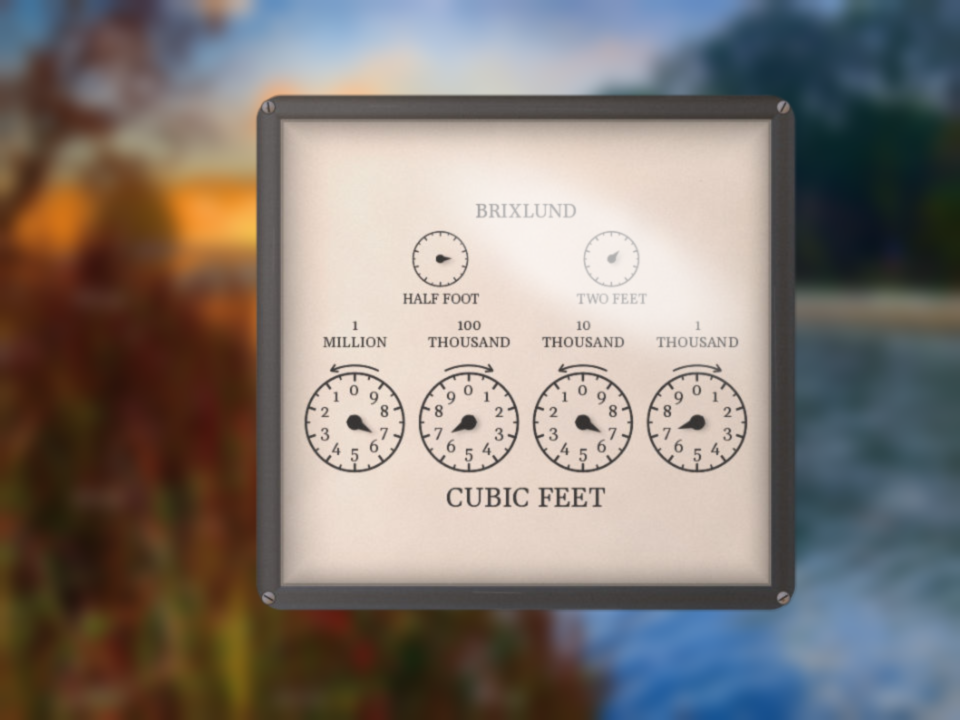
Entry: 666700 ft³
